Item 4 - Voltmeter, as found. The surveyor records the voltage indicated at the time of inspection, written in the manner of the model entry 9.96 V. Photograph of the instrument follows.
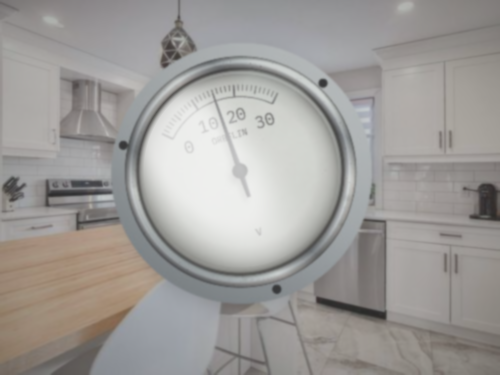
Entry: 15 V
